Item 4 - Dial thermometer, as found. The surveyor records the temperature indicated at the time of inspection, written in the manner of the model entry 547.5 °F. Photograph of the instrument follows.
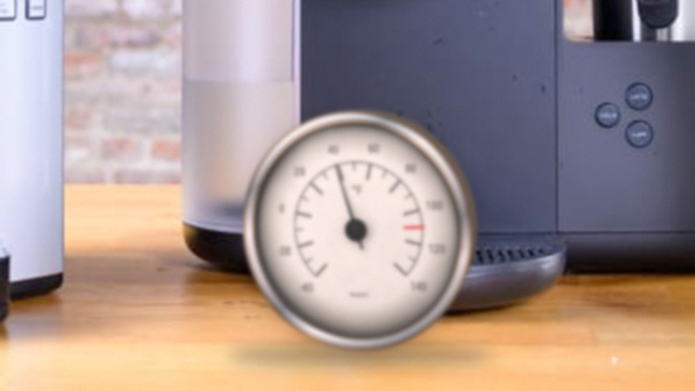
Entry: 40 °F
